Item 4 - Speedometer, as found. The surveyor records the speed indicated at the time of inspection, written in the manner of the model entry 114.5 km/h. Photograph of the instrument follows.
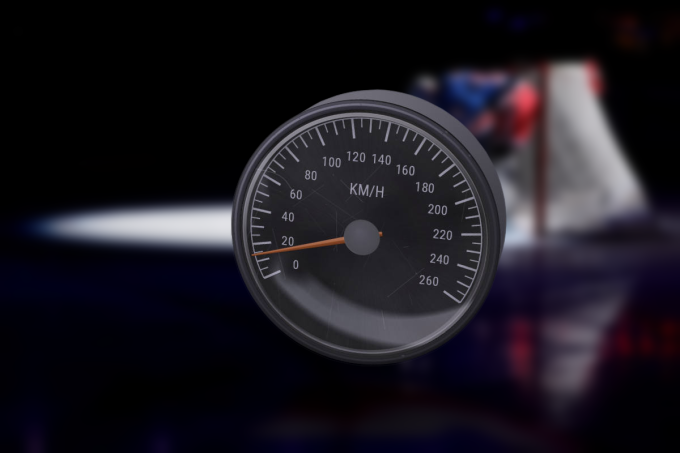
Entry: 15 km/h
